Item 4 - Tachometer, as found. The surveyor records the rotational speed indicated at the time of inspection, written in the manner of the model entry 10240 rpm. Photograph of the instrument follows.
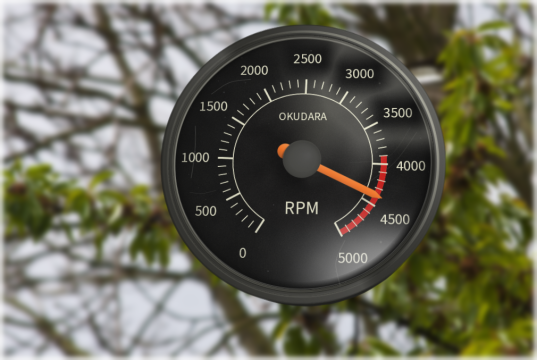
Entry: 4400 rpm
